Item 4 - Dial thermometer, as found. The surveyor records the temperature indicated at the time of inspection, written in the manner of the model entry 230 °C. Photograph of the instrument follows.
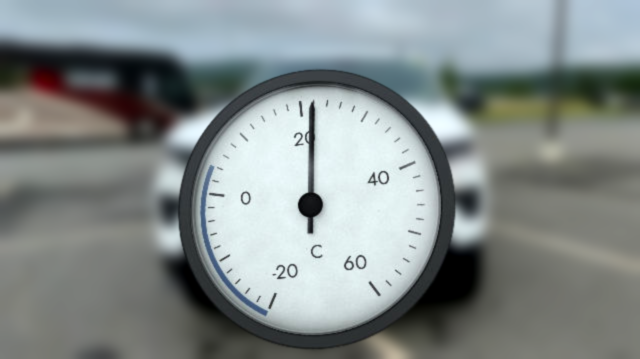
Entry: 22 °C
